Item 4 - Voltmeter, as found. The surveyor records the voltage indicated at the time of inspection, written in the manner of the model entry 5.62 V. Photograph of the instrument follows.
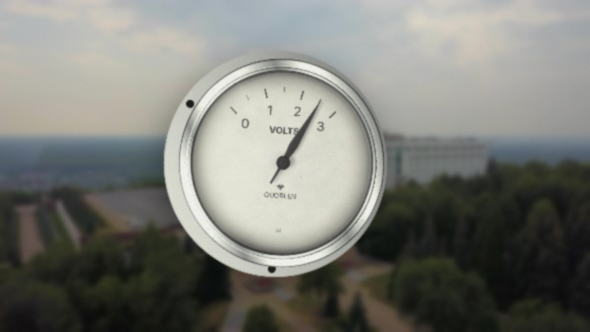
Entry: 2.5 V
